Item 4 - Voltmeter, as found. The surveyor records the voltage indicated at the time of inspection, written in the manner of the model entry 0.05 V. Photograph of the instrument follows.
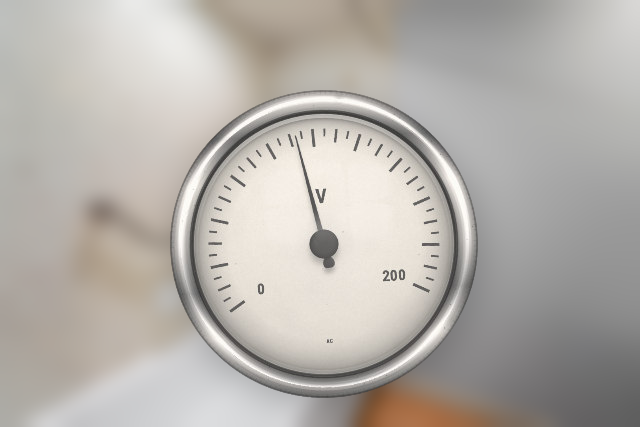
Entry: 92.5 V
